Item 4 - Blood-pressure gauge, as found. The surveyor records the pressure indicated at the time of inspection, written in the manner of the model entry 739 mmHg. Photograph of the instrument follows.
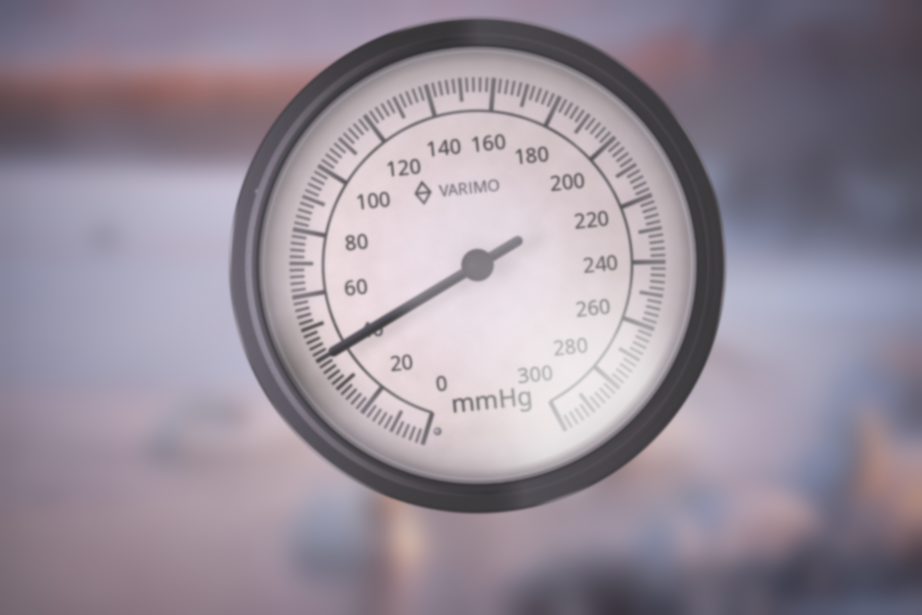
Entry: 40 mmHg
